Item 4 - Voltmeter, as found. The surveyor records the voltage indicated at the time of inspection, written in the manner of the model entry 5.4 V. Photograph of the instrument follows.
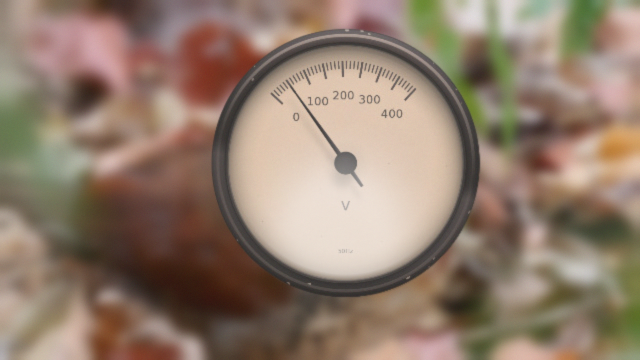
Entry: 50 V
